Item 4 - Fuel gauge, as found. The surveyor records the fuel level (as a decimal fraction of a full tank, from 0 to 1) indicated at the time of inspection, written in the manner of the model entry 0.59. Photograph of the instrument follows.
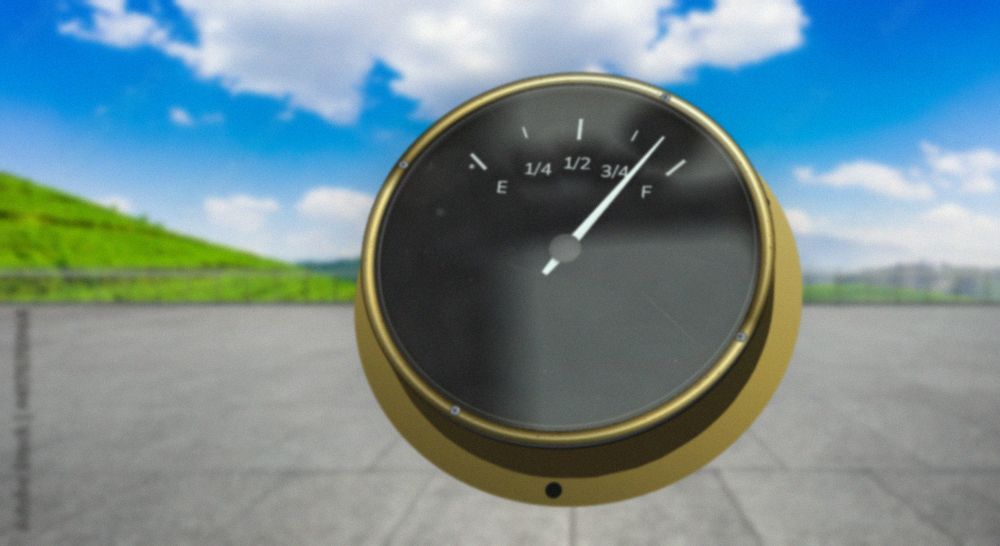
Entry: 0.875
